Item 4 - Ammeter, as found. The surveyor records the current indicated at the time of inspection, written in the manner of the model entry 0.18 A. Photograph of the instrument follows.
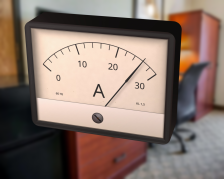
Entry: 26 A
